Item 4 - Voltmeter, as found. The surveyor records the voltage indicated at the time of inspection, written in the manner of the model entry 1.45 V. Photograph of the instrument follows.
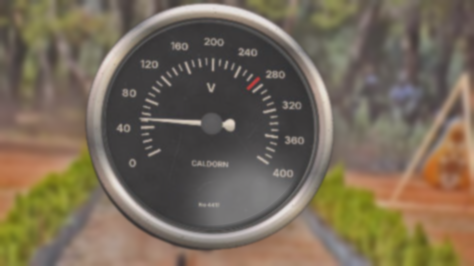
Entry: 50 V
